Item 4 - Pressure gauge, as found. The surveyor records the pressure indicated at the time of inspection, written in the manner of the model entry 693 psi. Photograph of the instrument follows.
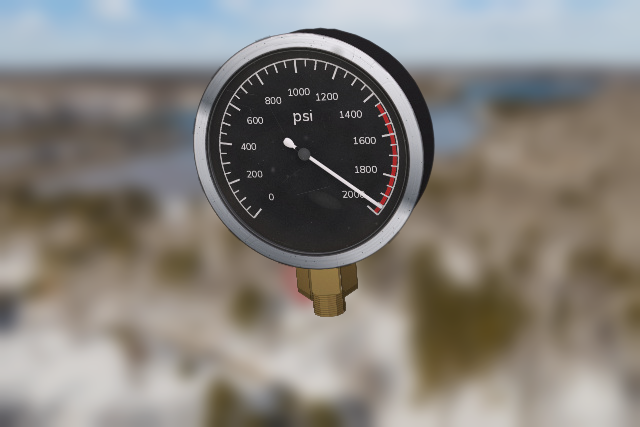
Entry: 1950 psi
